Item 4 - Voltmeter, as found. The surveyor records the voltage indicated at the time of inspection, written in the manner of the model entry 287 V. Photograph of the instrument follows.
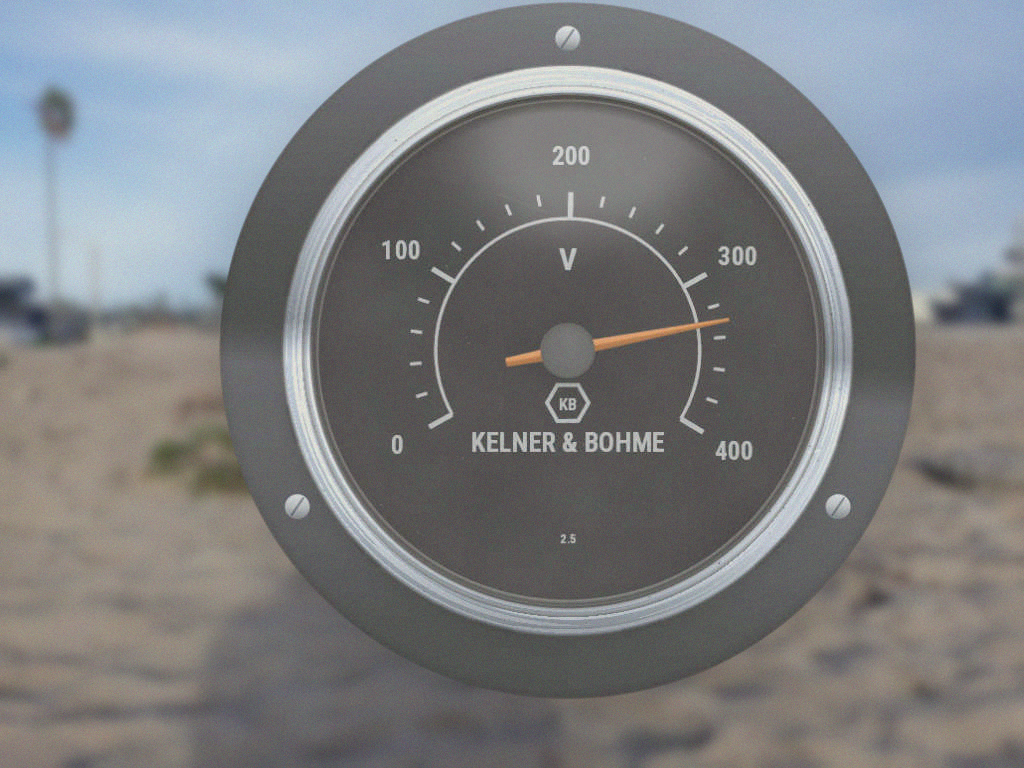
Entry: 330 V
